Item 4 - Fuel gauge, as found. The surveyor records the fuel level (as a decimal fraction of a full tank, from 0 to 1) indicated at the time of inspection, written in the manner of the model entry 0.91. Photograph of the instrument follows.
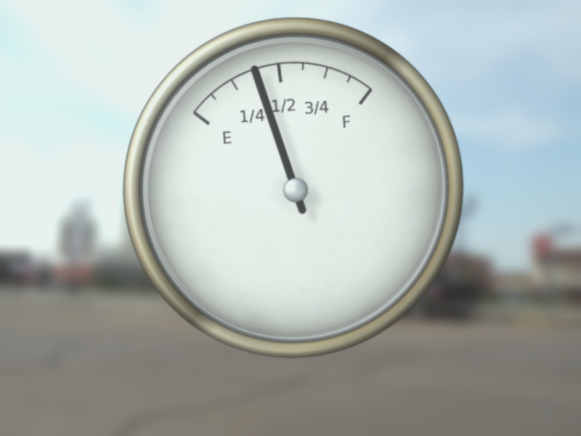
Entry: 0.375
